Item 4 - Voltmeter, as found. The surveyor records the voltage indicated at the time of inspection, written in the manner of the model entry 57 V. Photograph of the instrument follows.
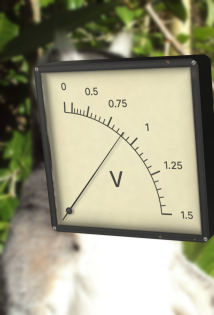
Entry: 0.9 V
